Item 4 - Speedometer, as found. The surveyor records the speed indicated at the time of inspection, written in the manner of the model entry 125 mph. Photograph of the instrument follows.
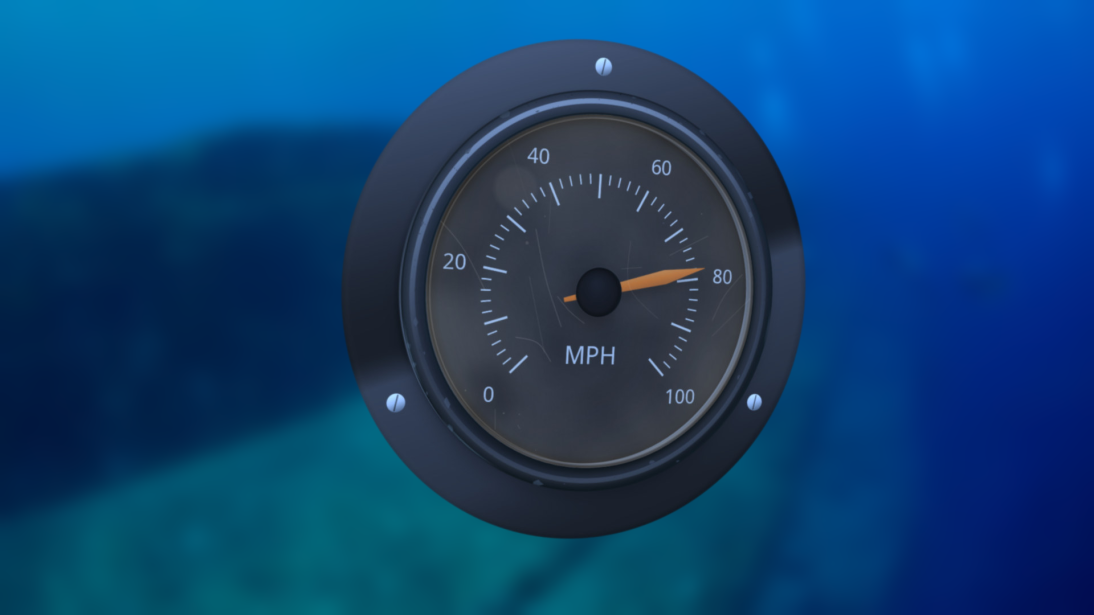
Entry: 78 mph
